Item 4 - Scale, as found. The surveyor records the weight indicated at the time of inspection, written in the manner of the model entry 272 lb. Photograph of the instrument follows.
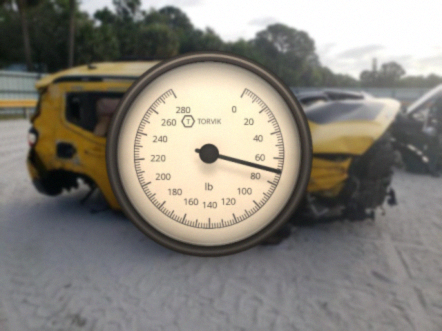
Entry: 70 lb
